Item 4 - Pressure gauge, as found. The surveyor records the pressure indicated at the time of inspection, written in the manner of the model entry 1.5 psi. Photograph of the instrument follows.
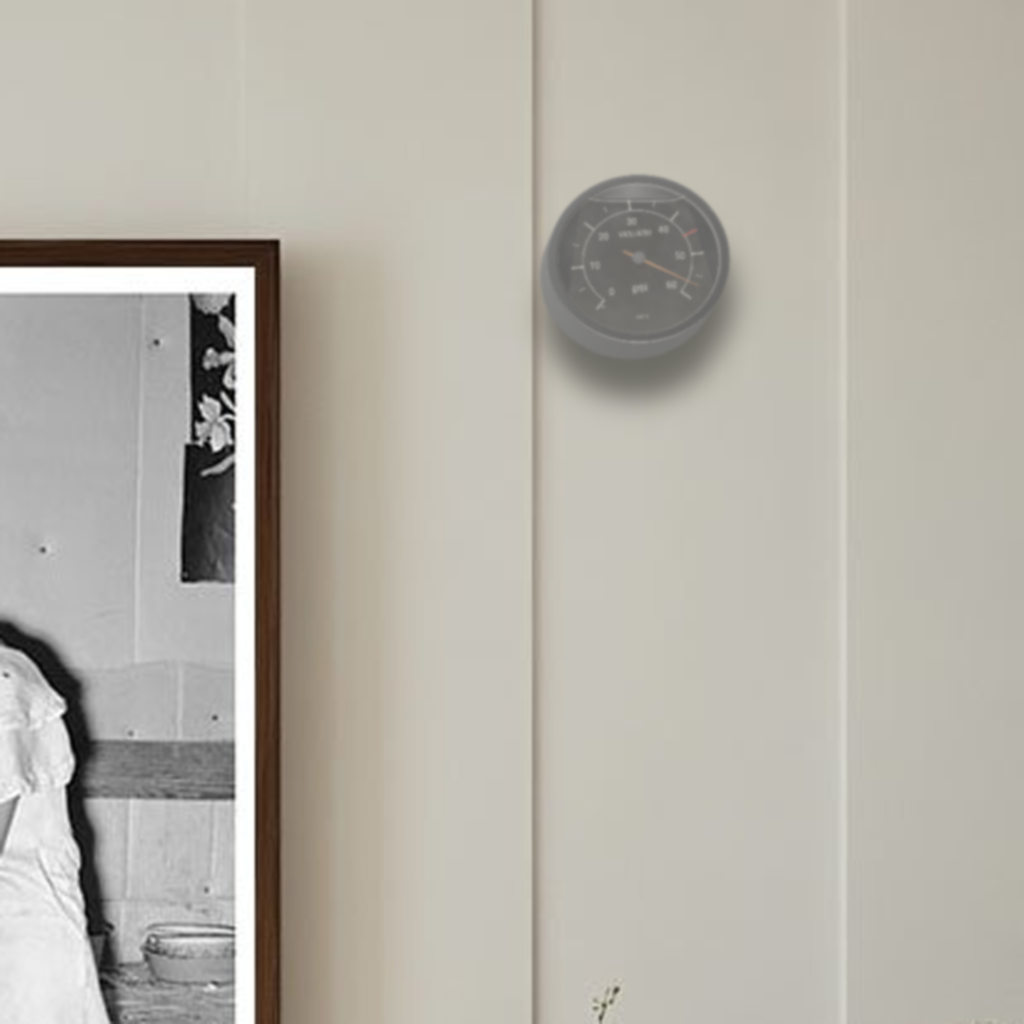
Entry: 57.5 psi
